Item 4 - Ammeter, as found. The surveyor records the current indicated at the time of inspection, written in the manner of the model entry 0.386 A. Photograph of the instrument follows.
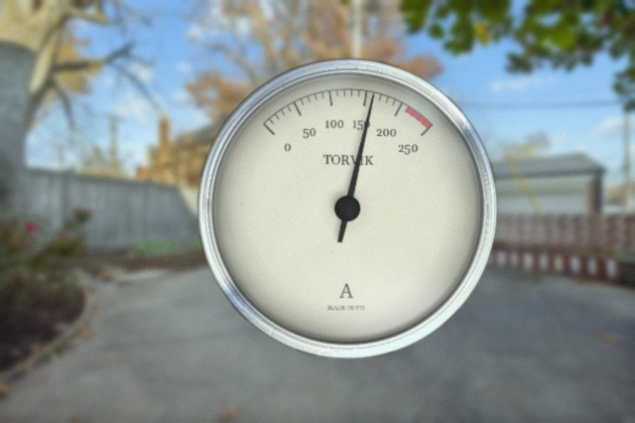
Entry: 160 A
